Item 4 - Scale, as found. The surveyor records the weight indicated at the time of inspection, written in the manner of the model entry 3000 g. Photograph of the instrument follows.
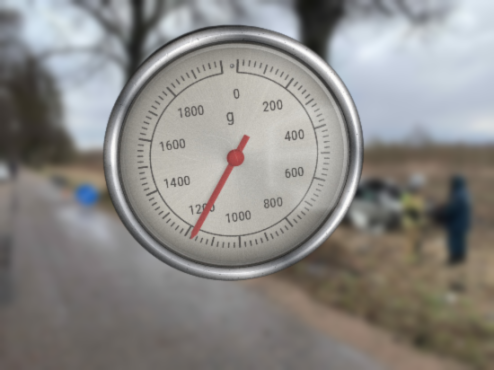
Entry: 1180 g
